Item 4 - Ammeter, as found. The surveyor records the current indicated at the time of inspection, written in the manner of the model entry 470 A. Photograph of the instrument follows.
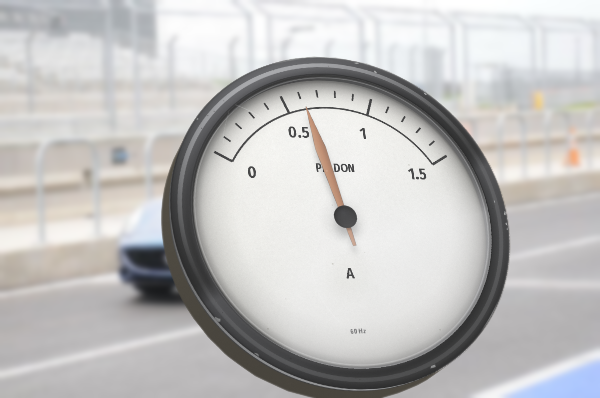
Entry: 0.6 A
